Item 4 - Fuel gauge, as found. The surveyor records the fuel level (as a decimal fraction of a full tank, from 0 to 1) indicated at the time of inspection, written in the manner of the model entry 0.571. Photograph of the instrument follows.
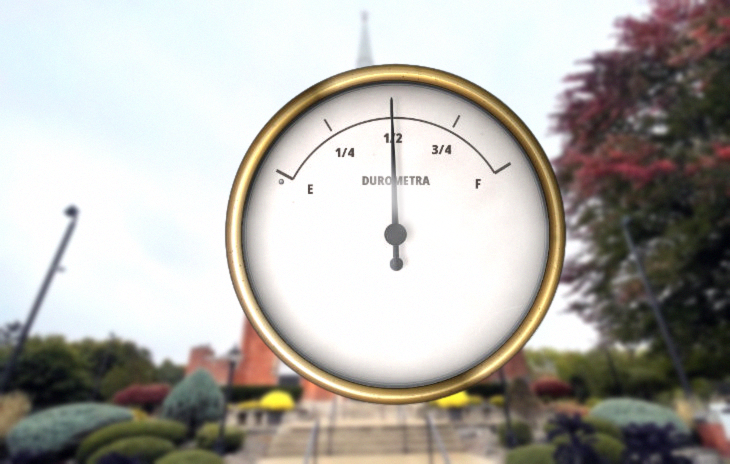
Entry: 0.5
